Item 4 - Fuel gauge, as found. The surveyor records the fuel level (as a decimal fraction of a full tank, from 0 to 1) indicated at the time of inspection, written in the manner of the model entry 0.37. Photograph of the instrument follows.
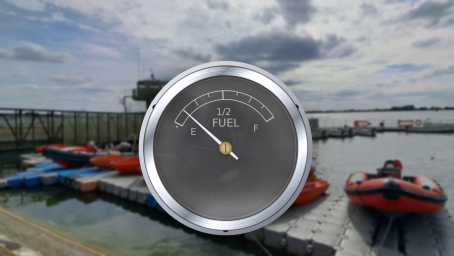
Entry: 0.125
